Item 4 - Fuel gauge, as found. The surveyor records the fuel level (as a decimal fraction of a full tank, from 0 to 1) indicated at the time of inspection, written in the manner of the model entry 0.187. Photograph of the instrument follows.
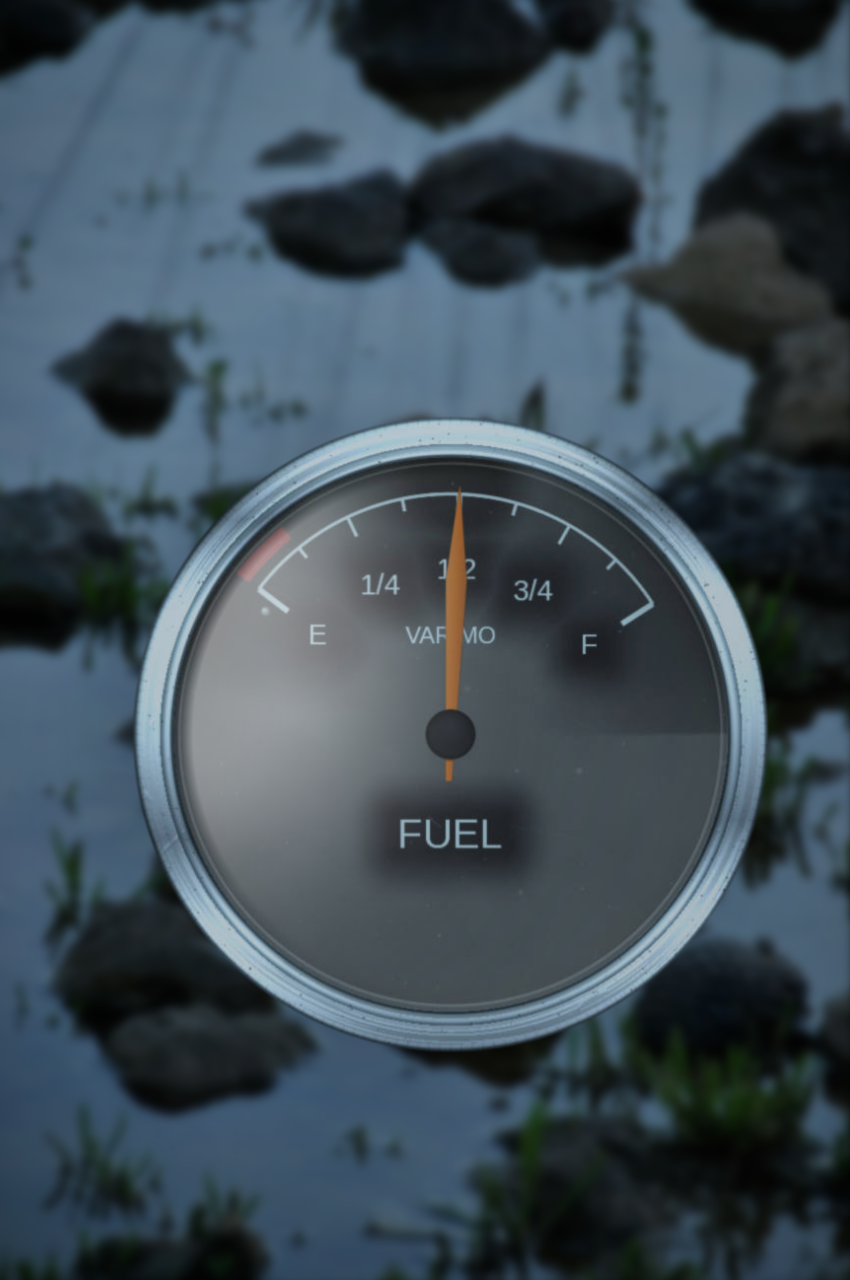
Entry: 0.5
